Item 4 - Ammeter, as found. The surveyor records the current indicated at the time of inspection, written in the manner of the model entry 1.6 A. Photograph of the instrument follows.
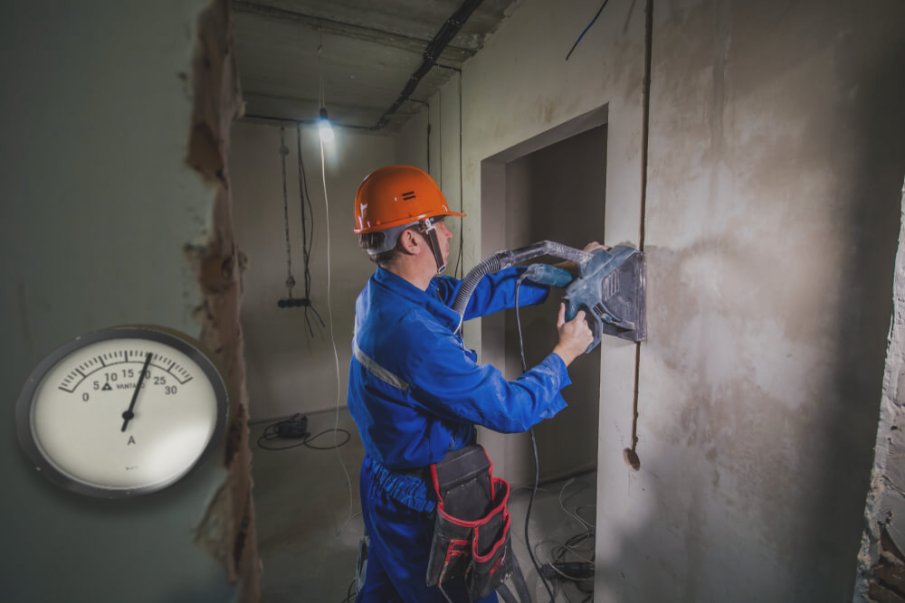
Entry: 20 A
